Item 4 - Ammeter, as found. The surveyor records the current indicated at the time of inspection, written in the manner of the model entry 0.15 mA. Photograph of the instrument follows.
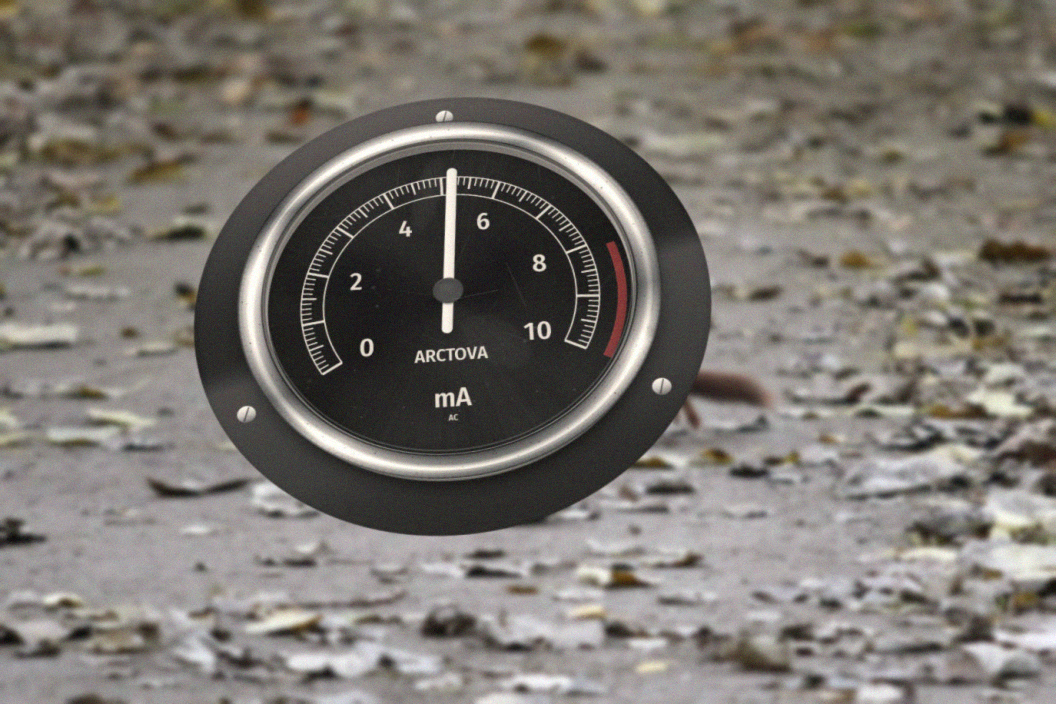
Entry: 5.2 mA
